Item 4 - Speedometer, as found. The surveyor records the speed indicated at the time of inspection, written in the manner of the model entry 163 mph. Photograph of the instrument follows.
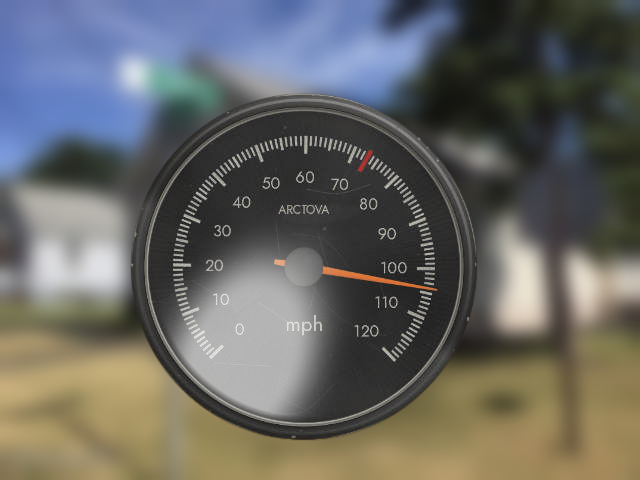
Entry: 104 mph
